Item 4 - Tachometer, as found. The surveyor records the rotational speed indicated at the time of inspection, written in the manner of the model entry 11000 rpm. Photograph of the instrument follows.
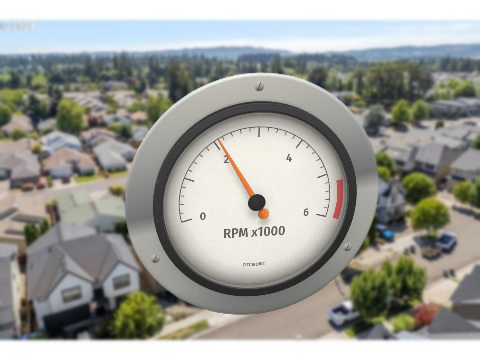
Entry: 2100 rpm
